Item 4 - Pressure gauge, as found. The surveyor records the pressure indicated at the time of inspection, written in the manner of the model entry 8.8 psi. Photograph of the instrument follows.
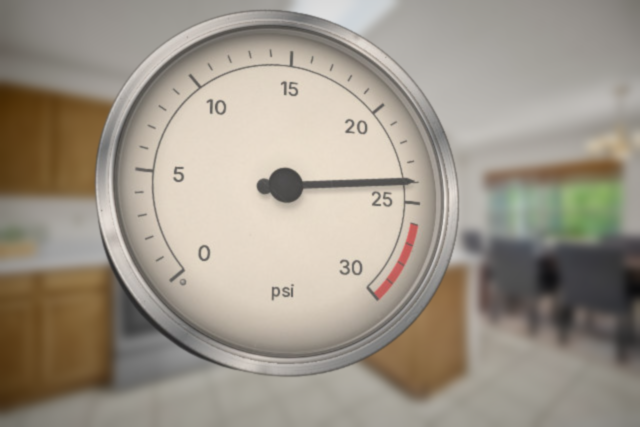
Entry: 24 psi
